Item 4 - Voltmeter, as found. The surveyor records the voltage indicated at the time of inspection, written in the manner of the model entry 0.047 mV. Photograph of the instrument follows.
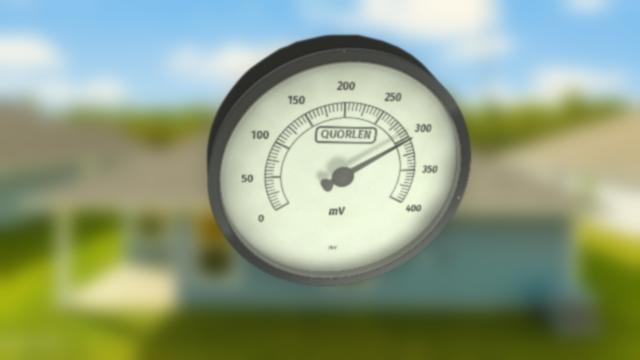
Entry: 300 mV
